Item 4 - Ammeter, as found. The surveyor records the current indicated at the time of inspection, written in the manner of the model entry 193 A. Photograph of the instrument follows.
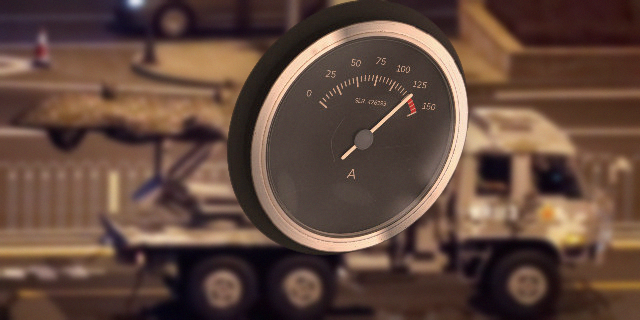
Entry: 125 A
